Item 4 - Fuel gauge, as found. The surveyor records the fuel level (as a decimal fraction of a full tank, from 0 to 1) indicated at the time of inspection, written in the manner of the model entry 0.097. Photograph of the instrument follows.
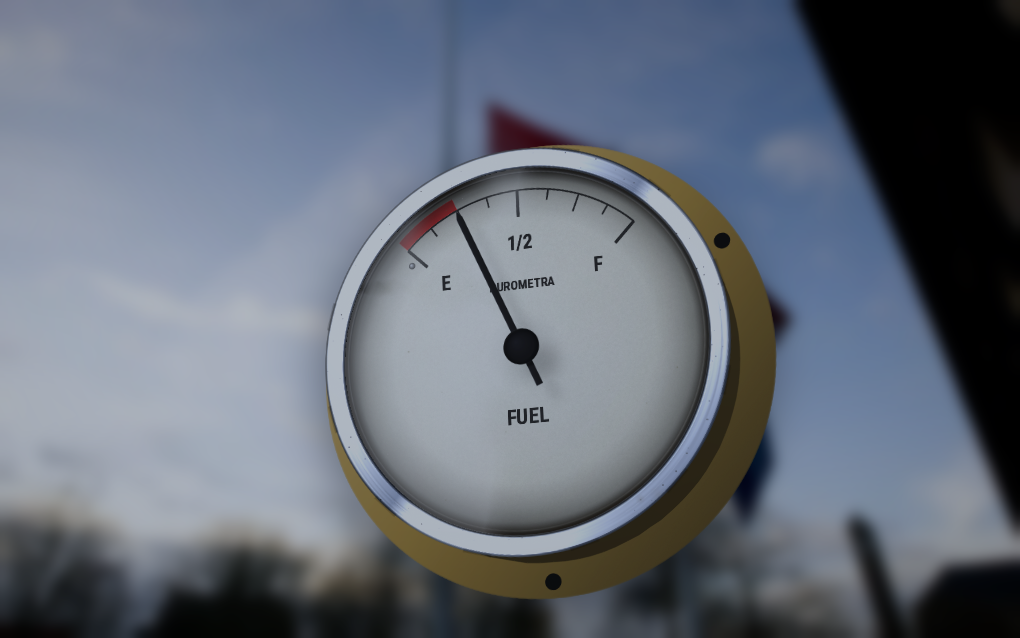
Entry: 0.25
